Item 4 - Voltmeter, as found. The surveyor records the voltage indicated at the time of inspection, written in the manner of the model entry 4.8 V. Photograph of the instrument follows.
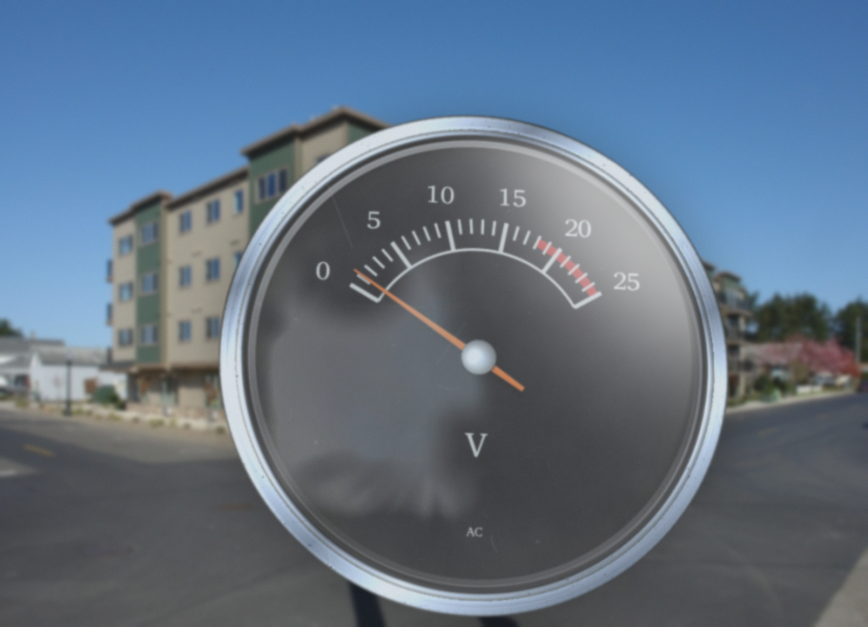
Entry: 1 V
